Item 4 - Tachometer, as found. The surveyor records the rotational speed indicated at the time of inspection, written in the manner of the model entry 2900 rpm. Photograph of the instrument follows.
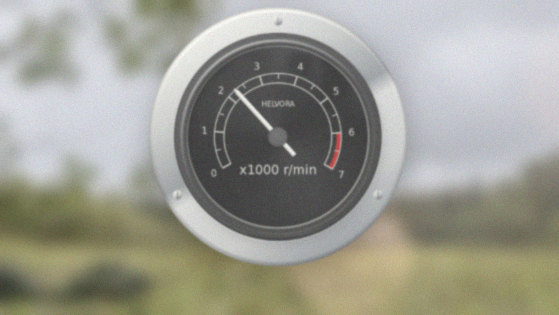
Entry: 2250 rpm
